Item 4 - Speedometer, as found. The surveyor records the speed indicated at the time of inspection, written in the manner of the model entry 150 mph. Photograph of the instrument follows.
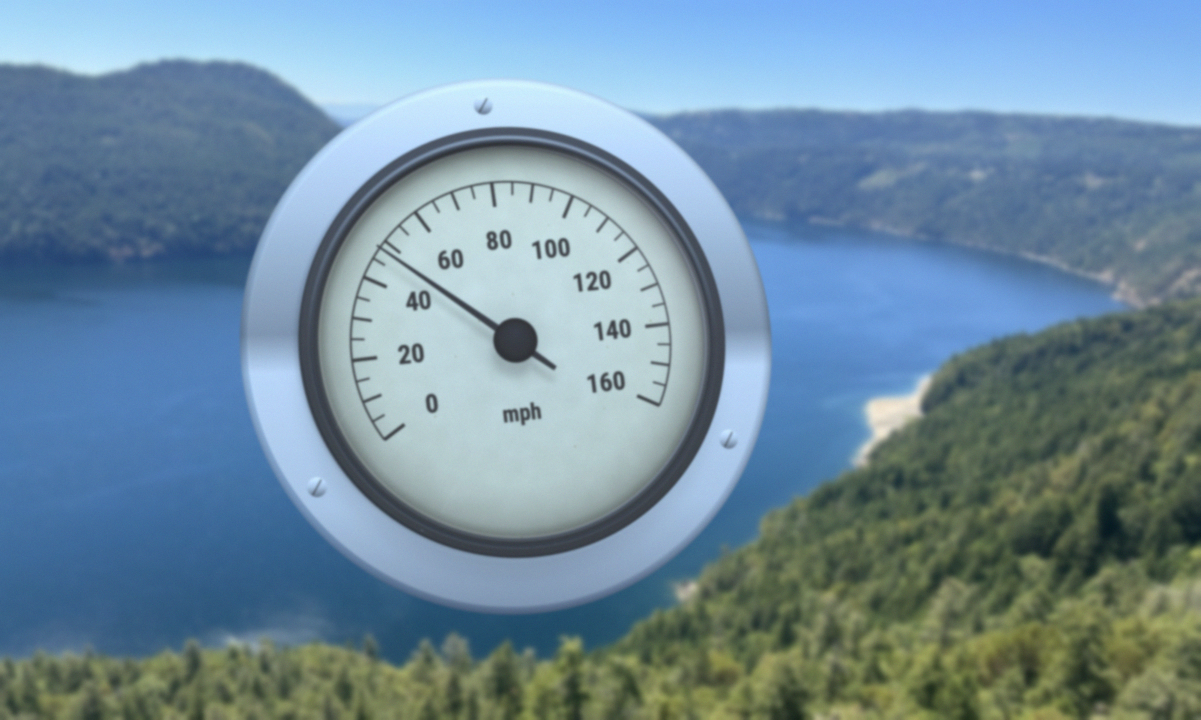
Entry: 47.5 mph
